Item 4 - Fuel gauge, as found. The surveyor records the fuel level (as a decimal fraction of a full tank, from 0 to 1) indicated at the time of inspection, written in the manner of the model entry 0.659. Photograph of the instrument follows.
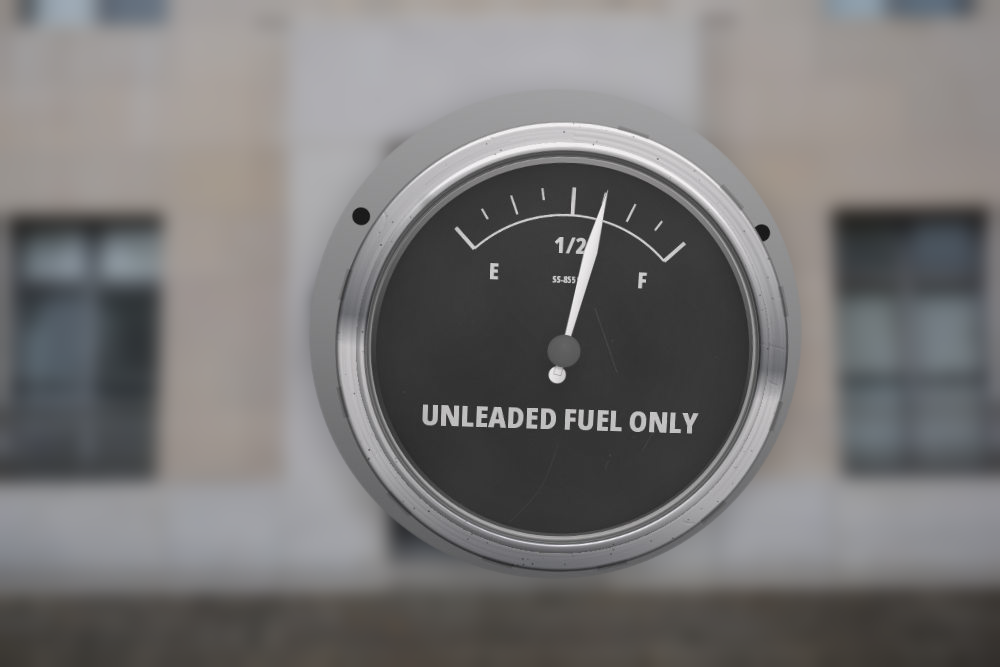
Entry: 0.625
